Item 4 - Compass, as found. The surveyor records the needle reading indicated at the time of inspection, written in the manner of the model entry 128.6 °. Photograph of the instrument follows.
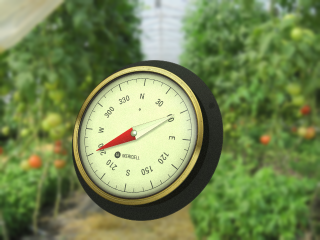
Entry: 240 °
